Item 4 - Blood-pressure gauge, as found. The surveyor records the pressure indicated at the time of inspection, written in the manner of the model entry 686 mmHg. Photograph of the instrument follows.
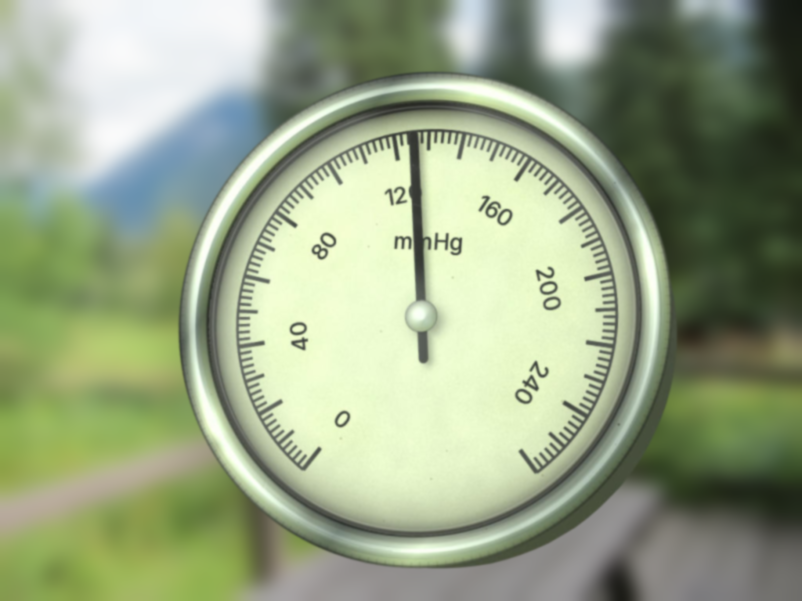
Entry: 126 mmHg
